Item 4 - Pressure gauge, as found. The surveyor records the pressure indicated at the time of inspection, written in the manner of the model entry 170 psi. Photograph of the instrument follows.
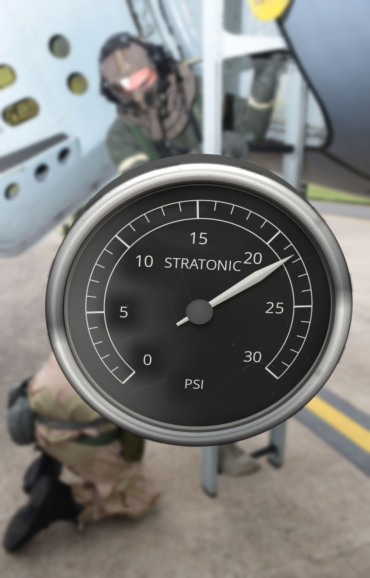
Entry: 21.5 psi
